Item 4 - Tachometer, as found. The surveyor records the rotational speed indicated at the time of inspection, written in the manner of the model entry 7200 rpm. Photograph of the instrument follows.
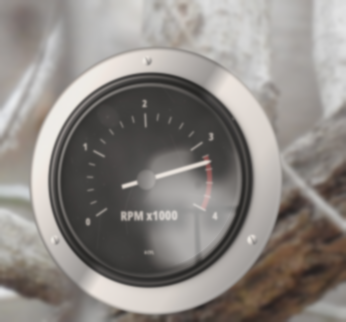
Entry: 3300 rpm
